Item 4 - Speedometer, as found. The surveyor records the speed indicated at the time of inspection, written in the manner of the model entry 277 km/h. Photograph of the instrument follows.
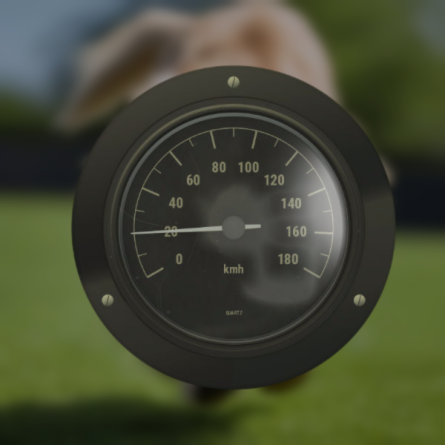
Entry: 20 km/h
